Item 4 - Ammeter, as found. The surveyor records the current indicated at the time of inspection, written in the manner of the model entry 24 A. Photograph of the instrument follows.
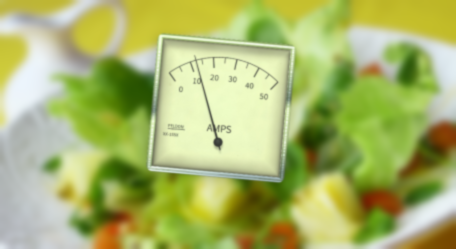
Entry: 12.5 A
